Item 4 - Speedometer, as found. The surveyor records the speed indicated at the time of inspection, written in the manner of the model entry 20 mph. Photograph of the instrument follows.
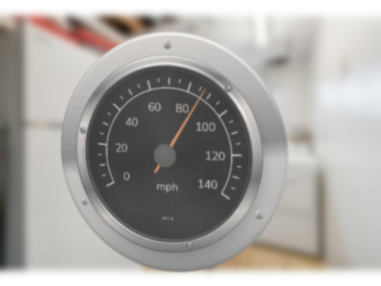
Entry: 87.5 mph
